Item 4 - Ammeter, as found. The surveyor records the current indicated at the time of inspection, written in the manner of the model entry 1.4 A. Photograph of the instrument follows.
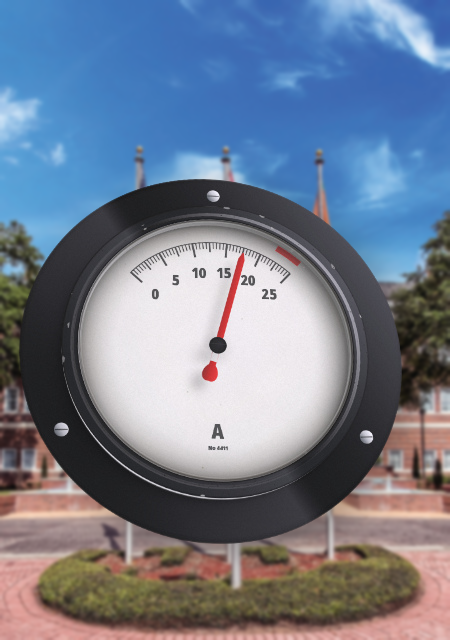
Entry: 17.5 A
